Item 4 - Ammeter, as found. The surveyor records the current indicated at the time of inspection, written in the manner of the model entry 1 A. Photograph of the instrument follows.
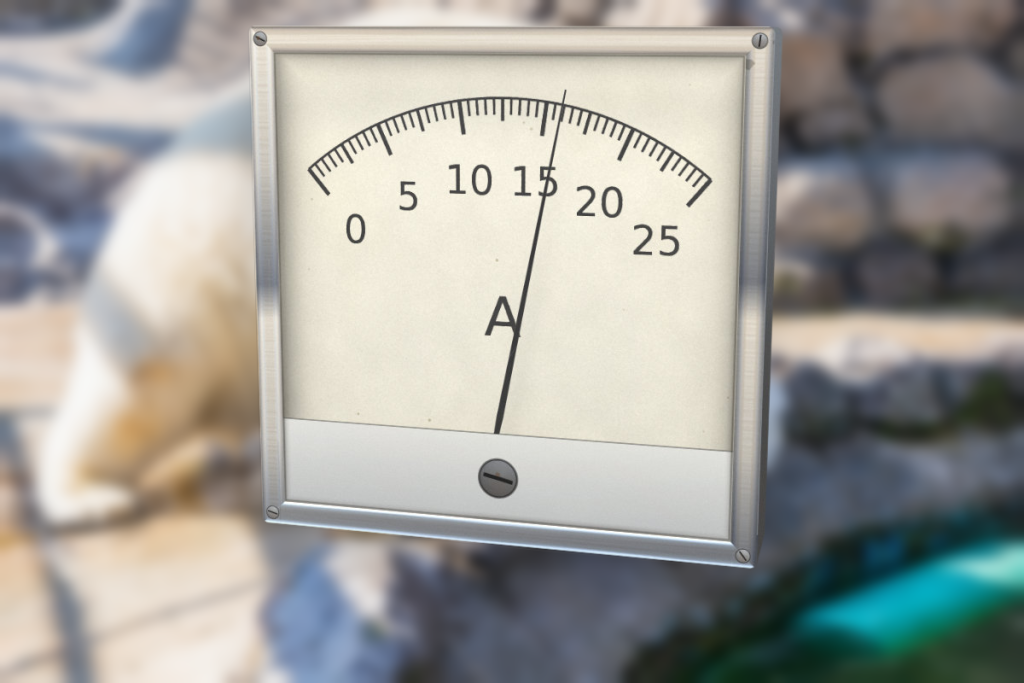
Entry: 16 A
